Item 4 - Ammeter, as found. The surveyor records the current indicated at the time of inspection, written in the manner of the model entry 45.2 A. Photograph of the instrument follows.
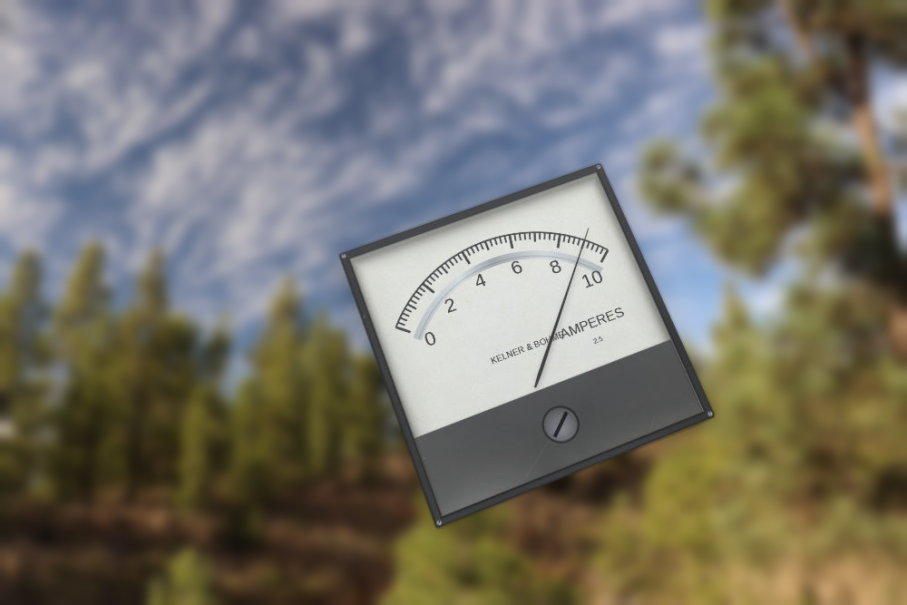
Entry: 9 A
